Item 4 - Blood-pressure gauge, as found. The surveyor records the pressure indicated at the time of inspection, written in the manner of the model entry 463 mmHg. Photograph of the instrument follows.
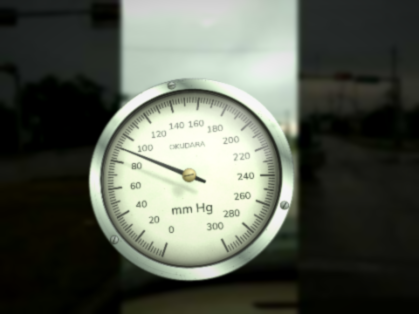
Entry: 90 mmHg
